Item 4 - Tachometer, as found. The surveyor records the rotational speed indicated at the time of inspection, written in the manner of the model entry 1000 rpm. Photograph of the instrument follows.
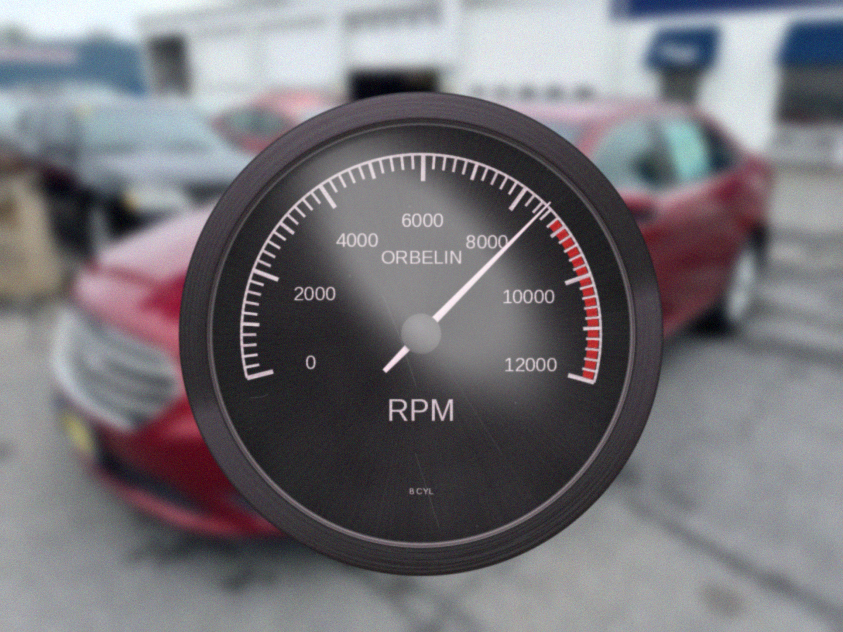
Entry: 8500 rpm
